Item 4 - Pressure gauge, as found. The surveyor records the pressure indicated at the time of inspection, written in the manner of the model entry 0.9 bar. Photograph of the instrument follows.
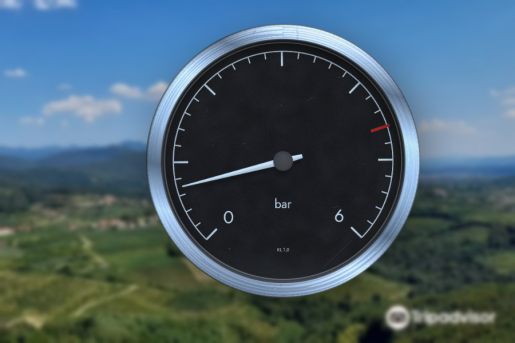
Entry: 0.7 bar
